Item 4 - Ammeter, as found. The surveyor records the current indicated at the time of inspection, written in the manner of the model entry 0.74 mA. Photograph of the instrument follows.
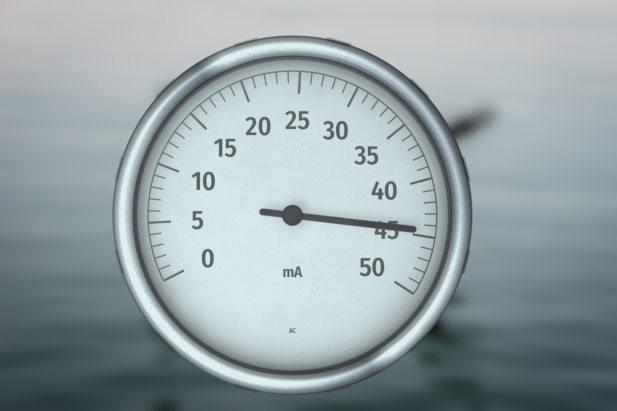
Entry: 44.5 mA
